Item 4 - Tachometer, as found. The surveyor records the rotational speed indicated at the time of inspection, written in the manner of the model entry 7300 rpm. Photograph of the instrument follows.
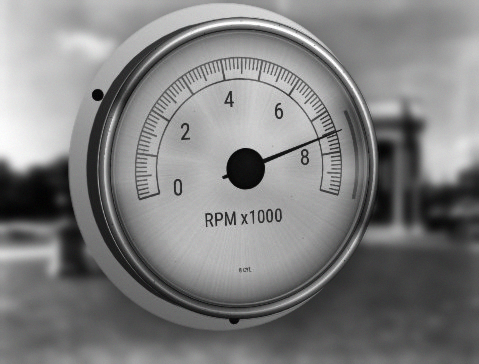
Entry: 7500 rpm
